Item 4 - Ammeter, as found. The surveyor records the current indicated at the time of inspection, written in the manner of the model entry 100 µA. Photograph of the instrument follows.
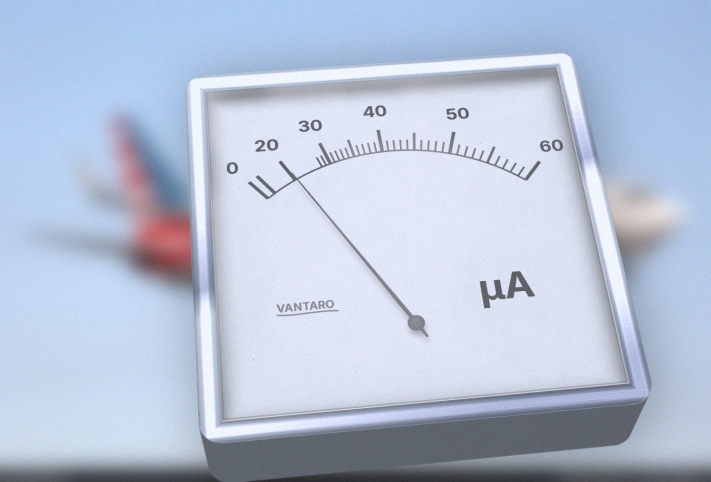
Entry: 20 µA
